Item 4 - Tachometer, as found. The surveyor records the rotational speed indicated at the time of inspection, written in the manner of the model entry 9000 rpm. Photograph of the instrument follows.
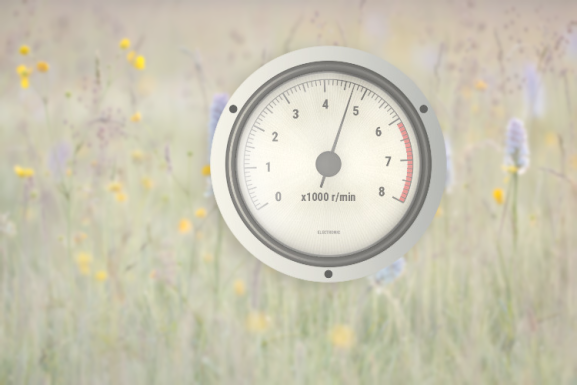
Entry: 4700 rpm
